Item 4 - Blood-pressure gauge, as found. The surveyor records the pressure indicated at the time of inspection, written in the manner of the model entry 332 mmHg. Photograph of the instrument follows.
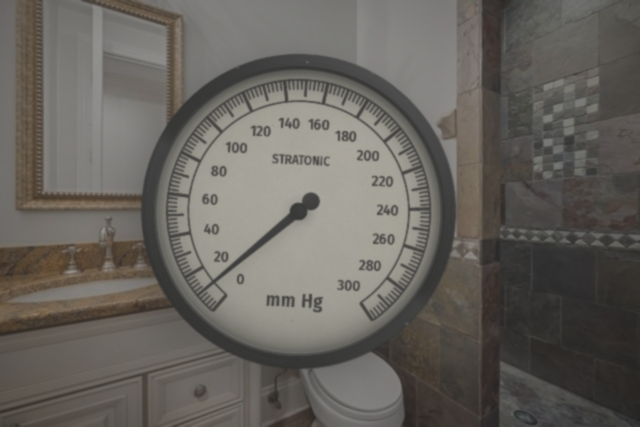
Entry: 10 mmHg
